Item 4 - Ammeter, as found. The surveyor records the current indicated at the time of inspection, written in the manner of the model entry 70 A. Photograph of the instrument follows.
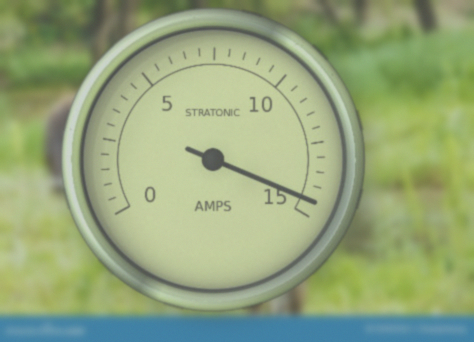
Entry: 14.5 A
